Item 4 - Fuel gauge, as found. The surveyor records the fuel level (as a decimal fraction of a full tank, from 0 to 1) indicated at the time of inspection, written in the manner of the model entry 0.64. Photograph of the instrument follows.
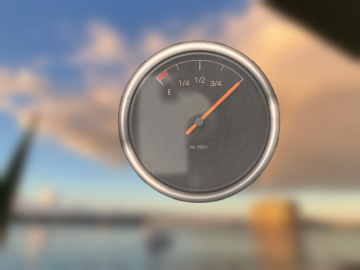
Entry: 1
